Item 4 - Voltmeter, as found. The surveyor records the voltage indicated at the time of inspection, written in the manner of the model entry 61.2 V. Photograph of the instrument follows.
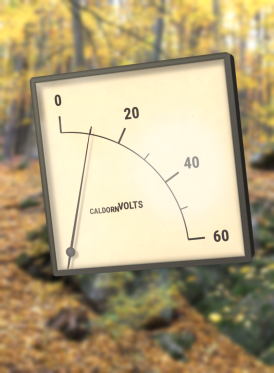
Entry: 10 V
